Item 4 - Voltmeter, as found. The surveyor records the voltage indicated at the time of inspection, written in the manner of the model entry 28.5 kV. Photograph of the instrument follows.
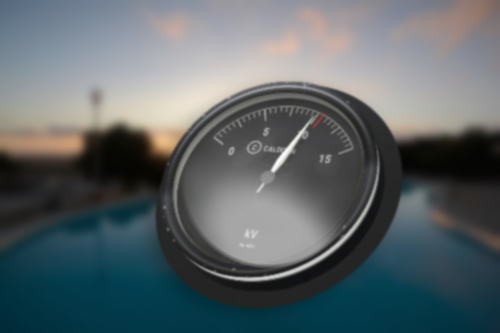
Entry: 10 kV
